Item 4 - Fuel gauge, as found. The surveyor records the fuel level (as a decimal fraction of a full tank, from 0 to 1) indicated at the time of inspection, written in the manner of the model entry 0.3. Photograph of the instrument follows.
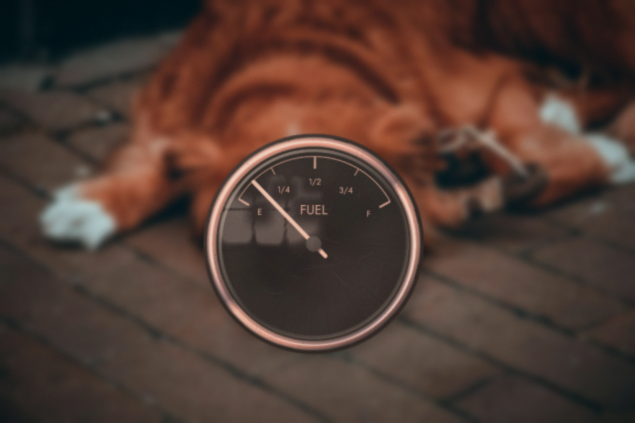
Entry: 0.125
